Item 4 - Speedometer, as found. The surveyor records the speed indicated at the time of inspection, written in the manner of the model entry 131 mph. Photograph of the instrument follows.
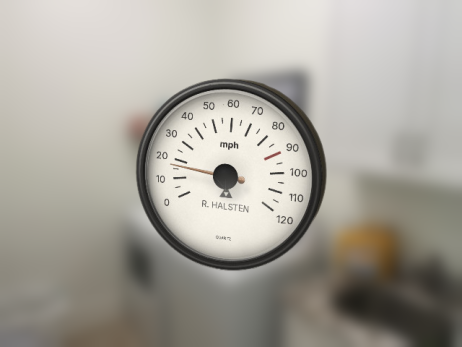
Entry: 17.5 mph
